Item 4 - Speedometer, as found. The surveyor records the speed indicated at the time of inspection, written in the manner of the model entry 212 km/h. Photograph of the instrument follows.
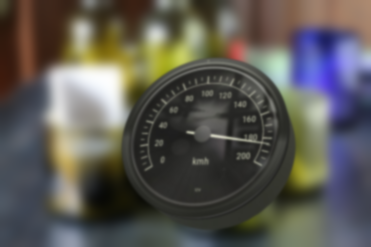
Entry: 185 km/h
